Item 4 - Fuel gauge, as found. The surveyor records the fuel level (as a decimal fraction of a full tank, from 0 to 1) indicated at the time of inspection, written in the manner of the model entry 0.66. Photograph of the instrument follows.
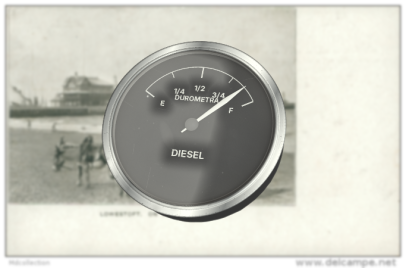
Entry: 0.875
